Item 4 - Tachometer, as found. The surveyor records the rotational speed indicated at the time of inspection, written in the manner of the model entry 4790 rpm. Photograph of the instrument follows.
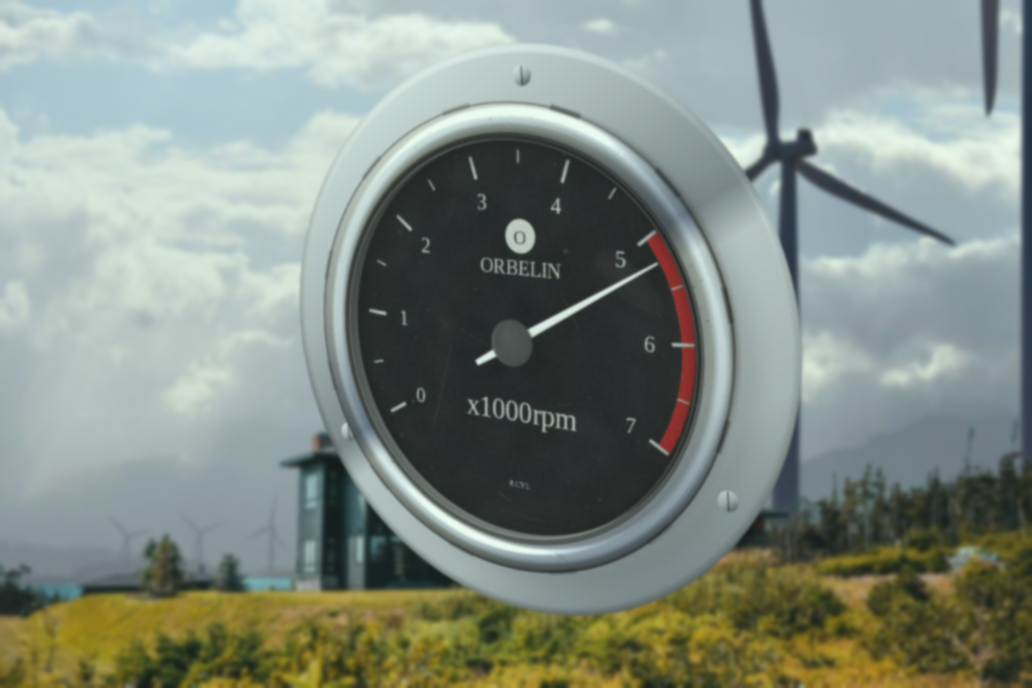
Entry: 5250 rpm
